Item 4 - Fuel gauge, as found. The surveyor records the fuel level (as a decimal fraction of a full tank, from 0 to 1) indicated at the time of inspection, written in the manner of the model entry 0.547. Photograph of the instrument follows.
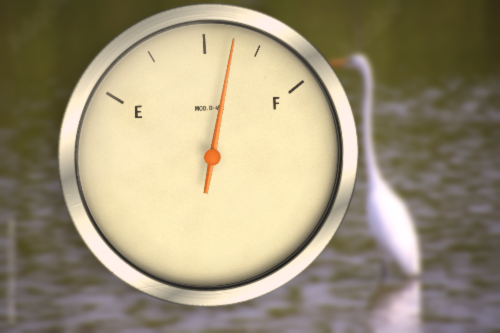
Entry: 0.625
